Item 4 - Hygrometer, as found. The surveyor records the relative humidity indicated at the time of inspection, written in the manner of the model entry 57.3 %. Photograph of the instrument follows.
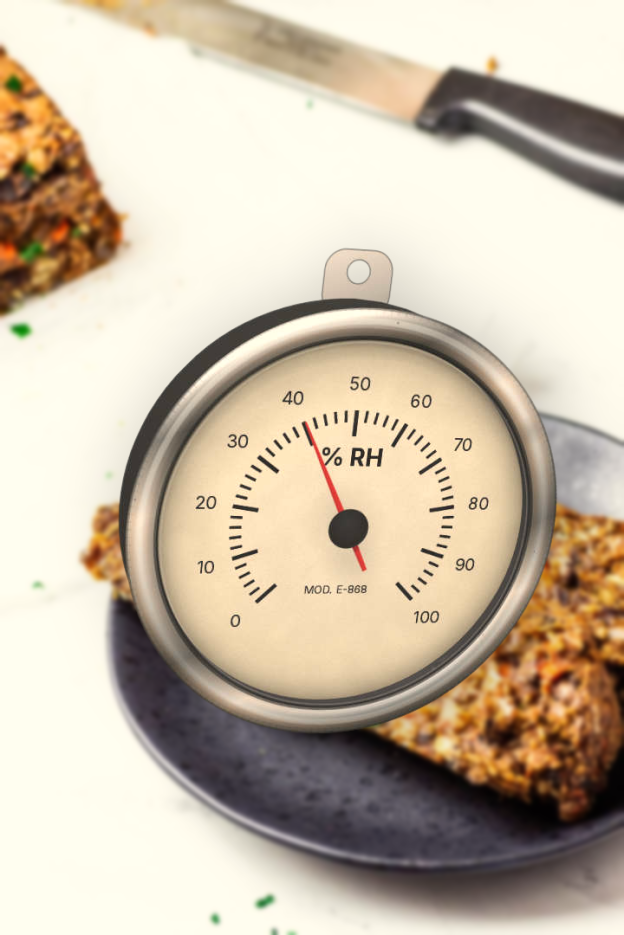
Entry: 40 %
